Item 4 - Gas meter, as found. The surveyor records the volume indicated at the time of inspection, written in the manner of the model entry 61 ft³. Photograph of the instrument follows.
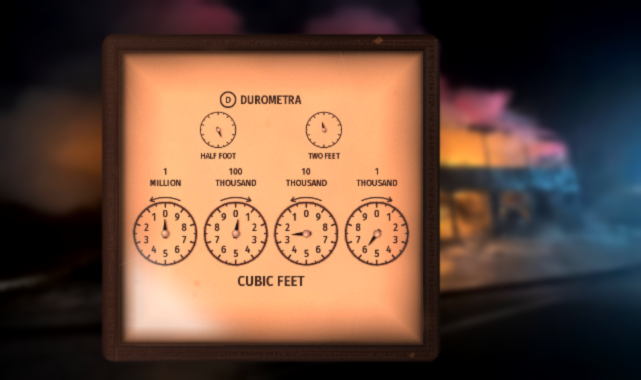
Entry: 2600 ft³
